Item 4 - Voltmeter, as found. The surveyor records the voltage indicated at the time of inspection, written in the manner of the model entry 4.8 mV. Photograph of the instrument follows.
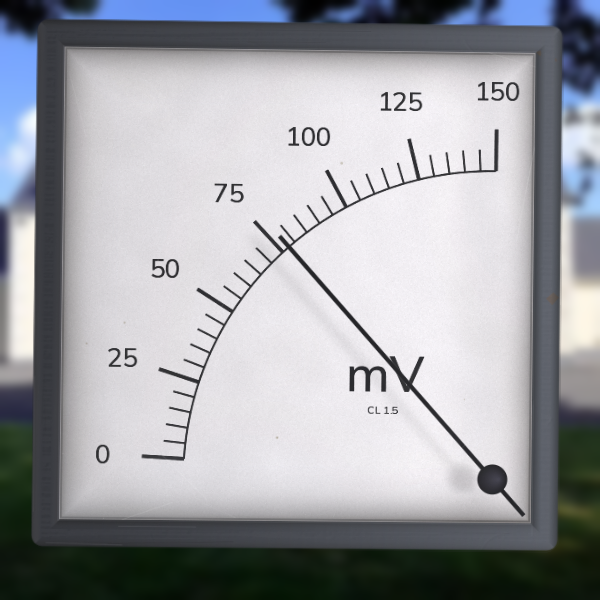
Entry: 77.5 mV
